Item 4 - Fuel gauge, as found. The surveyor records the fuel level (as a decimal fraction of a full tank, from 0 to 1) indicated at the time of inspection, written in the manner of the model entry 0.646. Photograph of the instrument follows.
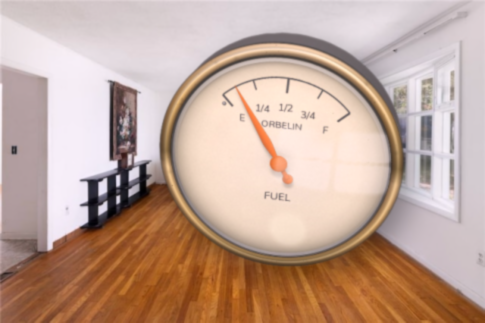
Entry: 0.125
